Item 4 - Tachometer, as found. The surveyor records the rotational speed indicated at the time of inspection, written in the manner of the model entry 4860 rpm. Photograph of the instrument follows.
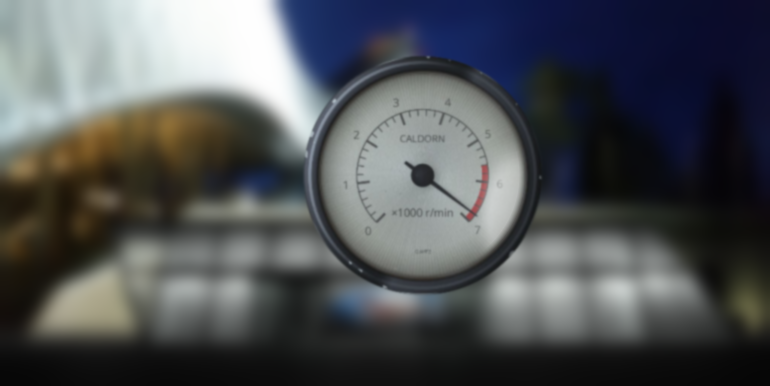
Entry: 6800 rpm
